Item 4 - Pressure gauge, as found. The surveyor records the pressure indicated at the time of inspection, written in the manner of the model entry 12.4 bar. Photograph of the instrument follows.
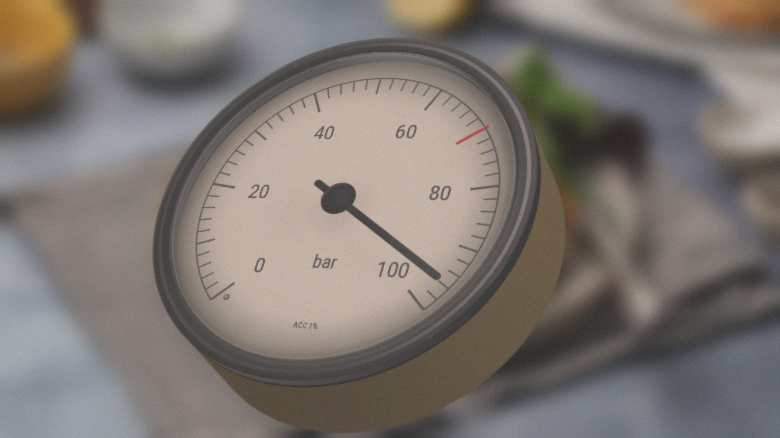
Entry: 96 bar
